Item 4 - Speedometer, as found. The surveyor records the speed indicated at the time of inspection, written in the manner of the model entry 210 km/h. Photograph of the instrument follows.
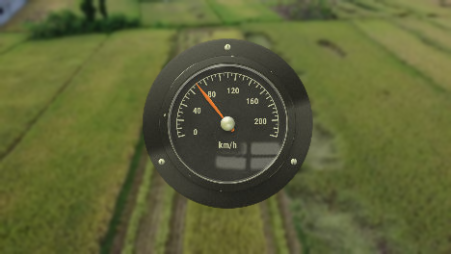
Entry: 70 km/h
